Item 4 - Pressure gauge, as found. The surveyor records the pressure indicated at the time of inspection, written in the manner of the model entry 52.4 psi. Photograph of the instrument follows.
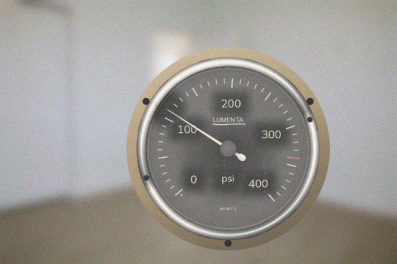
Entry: 110 psi
